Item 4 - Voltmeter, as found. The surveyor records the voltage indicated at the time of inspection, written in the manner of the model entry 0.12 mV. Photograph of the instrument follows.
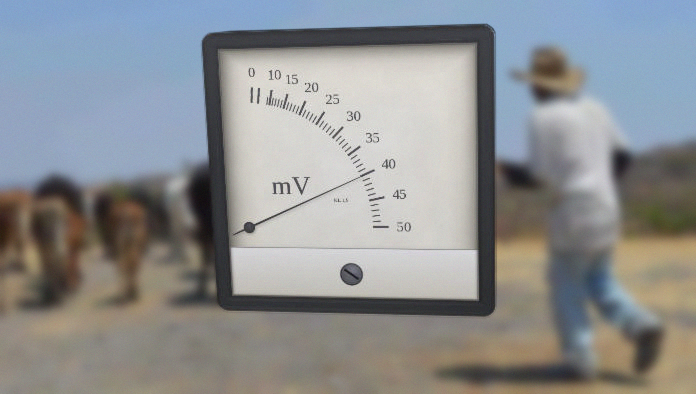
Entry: 40 mV
